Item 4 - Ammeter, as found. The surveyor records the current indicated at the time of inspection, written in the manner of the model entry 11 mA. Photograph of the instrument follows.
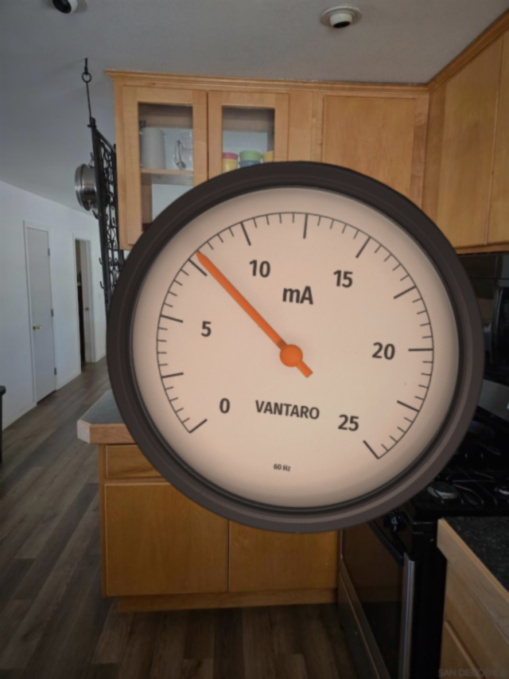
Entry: 8 mA
